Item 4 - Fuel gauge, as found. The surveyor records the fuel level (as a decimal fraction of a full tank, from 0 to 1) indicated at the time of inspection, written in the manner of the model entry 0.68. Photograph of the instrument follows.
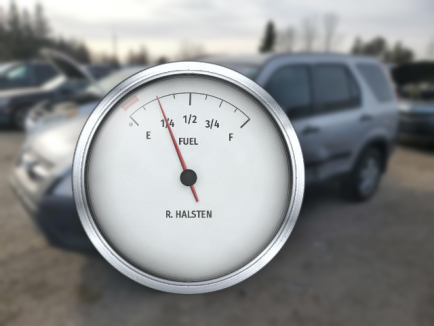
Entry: 0.25
